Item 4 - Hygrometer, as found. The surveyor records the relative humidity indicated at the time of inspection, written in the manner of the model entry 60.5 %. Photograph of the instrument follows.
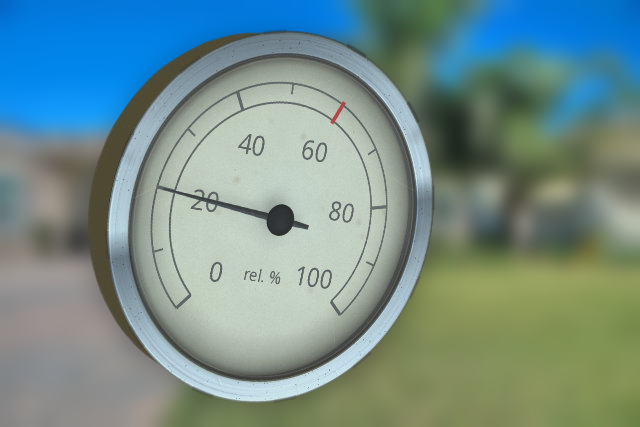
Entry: 20 %
